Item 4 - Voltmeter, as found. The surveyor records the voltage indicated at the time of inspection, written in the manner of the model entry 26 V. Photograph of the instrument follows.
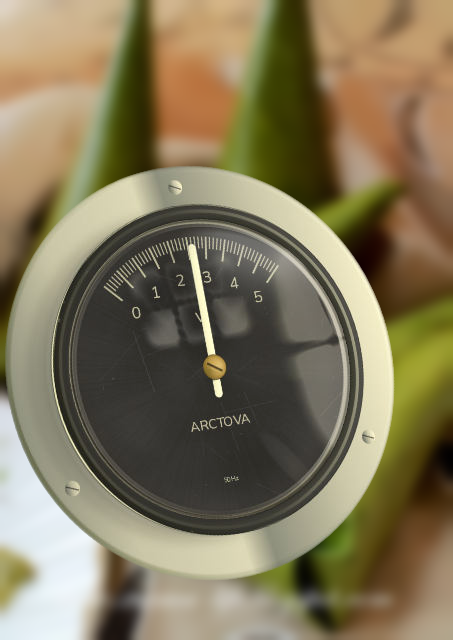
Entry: 2.5 V
